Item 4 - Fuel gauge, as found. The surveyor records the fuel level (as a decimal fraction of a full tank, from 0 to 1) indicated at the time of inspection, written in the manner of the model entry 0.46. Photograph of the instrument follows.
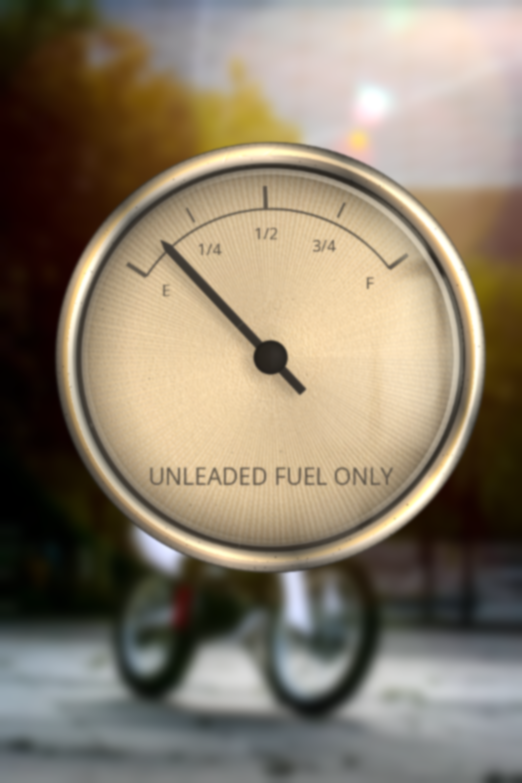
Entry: 0.125
